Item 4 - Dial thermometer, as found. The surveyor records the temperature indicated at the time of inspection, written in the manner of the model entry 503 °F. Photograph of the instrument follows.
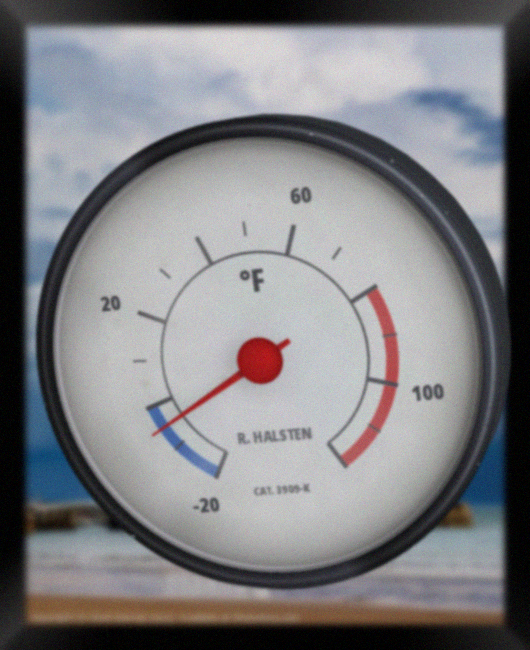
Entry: -5 °F
